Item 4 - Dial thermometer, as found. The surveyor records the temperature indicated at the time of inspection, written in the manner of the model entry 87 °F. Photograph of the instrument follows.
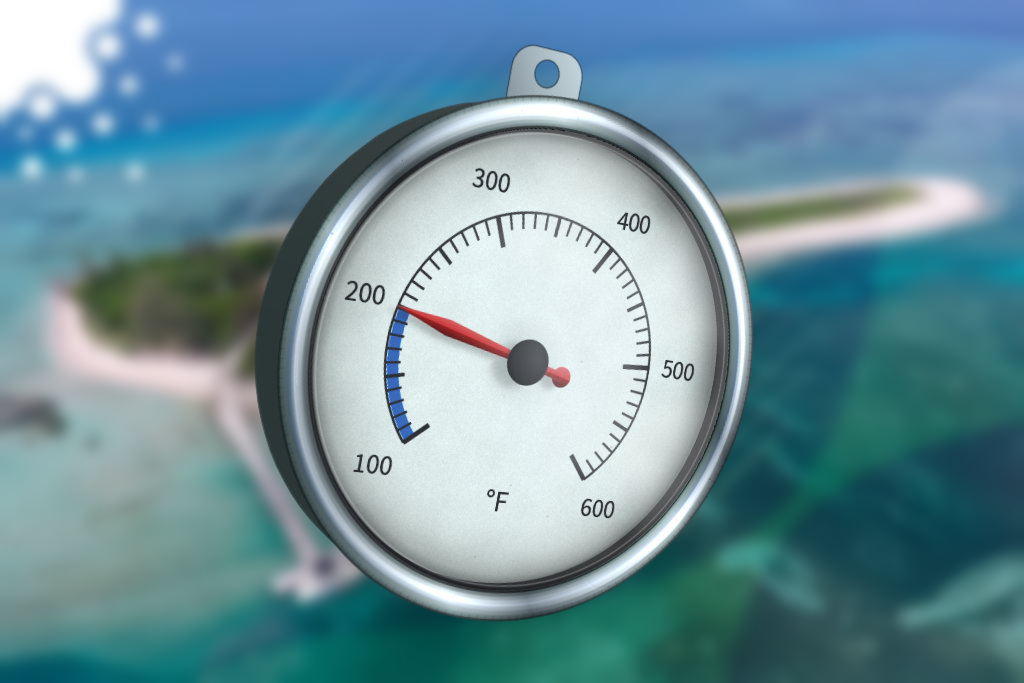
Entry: 200 °F
